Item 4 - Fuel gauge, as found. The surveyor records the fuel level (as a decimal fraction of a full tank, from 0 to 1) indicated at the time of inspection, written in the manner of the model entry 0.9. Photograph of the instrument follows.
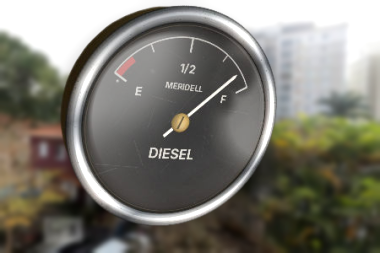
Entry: 0.875
